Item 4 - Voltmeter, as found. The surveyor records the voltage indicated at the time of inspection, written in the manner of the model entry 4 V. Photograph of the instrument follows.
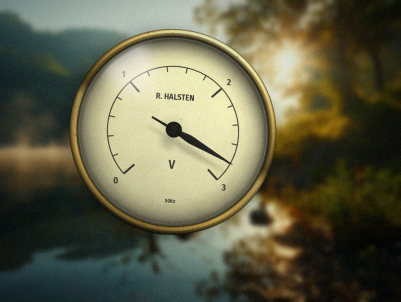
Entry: 2.8 V
